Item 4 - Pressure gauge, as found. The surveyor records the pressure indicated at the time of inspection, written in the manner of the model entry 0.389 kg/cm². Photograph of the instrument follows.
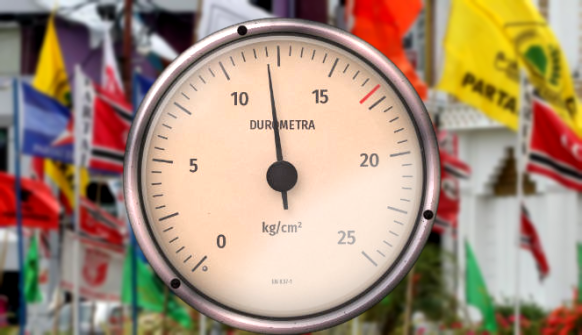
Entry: 12 kg/cm²
